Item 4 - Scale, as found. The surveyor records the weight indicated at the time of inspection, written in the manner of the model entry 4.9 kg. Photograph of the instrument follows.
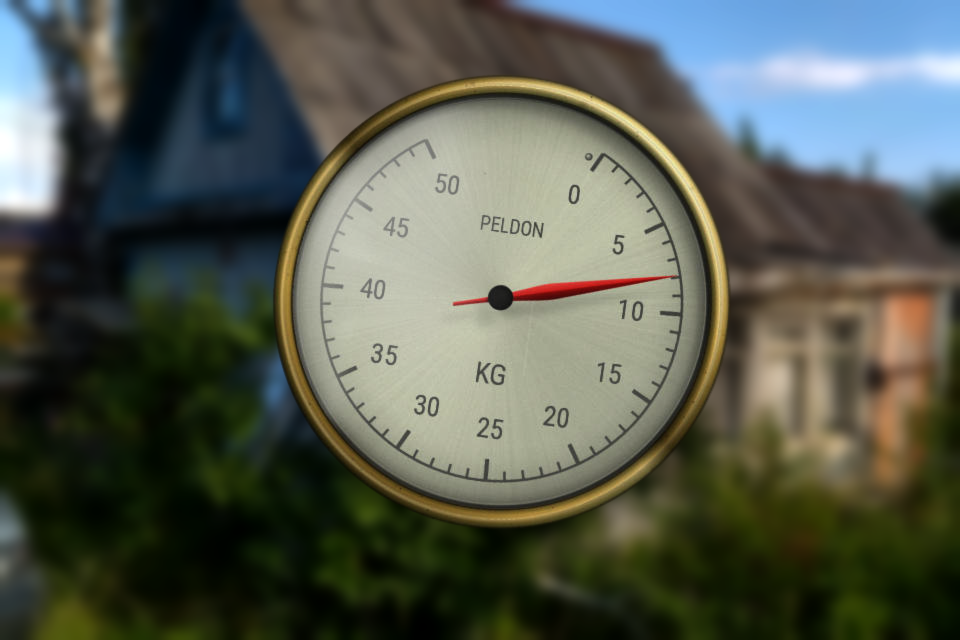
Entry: 8 kg
